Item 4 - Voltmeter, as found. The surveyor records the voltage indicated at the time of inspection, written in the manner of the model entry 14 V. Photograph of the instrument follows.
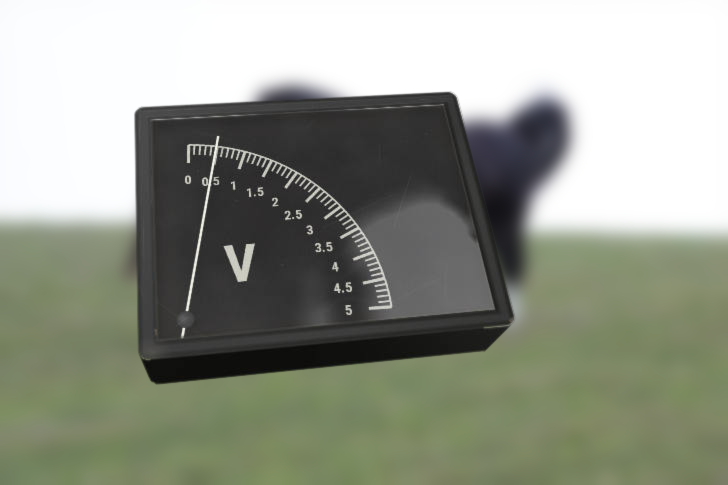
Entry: 0.5 V
